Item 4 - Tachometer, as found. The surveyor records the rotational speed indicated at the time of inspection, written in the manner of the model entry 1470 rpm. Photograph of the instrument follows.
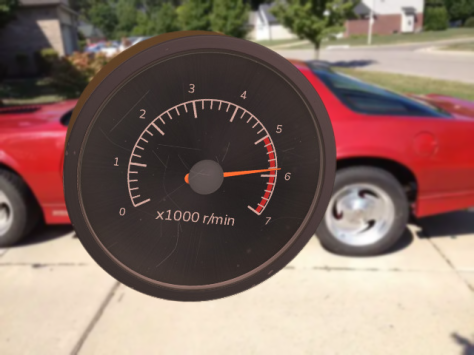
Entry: 5800 rpm
